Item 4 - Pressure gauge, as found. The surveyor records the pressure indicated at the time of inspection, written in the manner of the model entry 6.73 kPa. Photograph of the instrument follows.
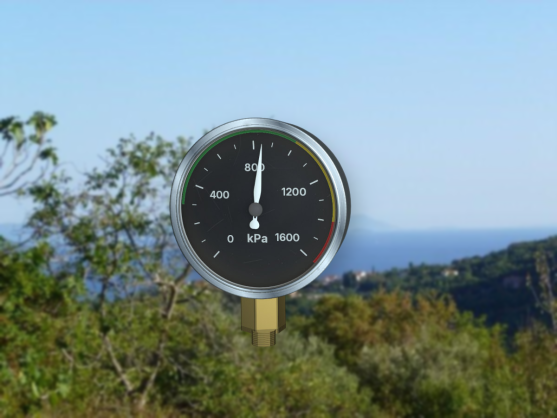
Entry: 850 kPa
